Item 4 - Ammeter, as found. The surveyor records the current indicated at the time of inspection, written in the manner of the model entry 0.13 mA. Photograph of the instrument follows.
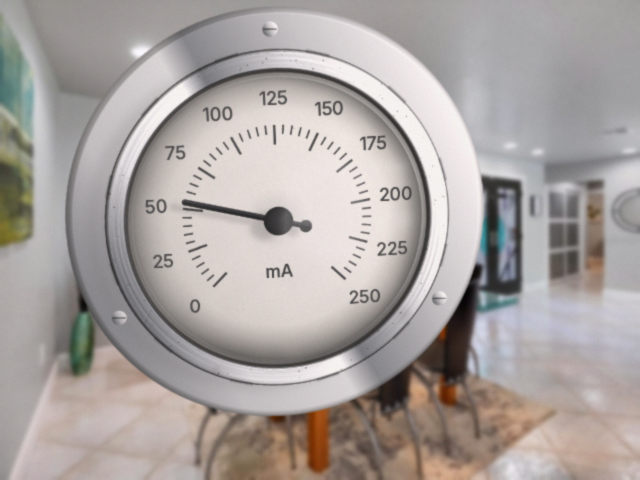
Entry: 55 mA
